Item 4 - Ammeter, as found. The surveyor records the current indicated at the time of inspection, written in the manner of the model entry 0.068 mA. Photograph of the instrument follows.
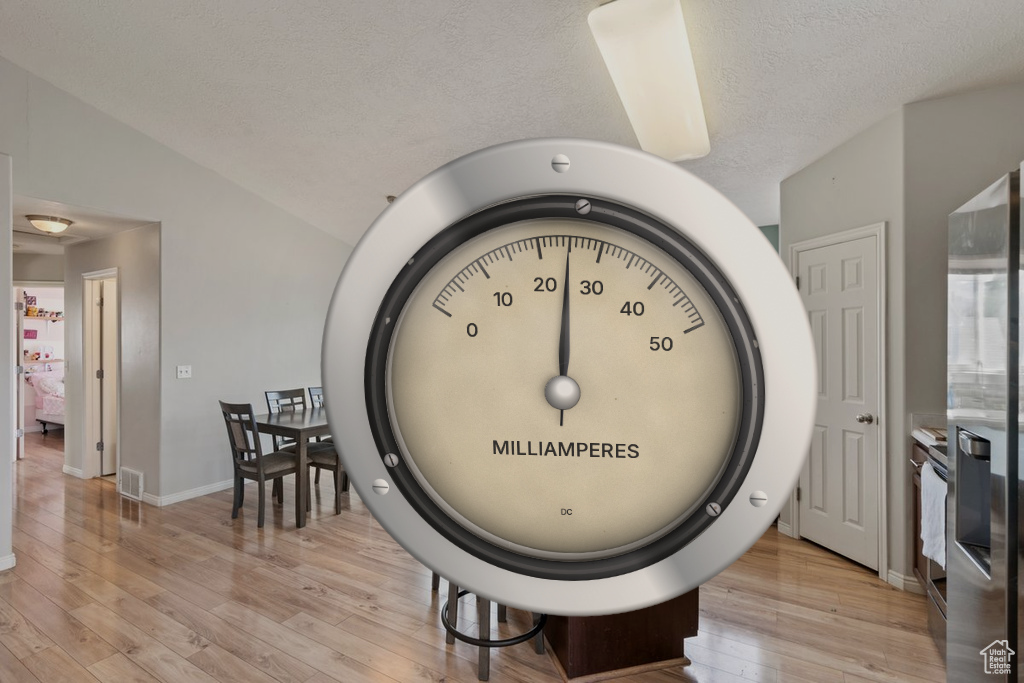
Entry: 25 mA
